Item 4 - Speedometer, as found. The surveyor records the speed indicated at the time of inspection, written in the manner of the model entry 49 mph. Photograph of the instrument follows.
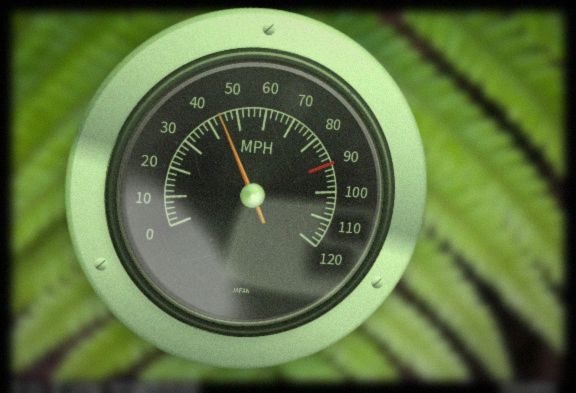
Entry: 44 mph
